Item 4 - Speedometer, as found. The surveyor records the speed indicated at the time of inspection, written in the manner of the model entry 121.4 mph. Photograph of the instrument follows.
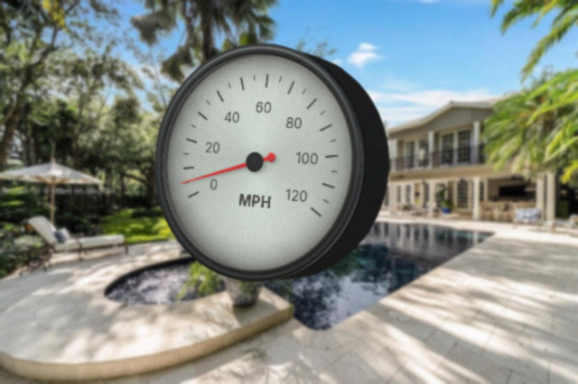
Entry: 5 mph
